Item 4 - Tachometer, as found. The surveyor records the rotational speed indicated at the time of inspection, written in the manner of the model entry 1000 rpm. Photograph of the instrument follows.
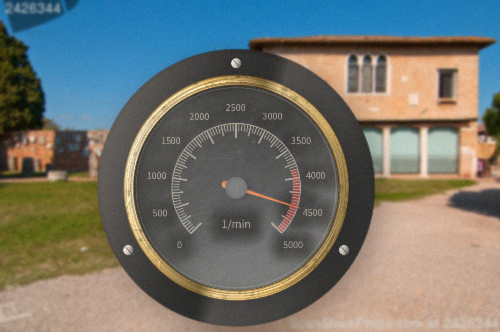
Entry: 4500 rpm
